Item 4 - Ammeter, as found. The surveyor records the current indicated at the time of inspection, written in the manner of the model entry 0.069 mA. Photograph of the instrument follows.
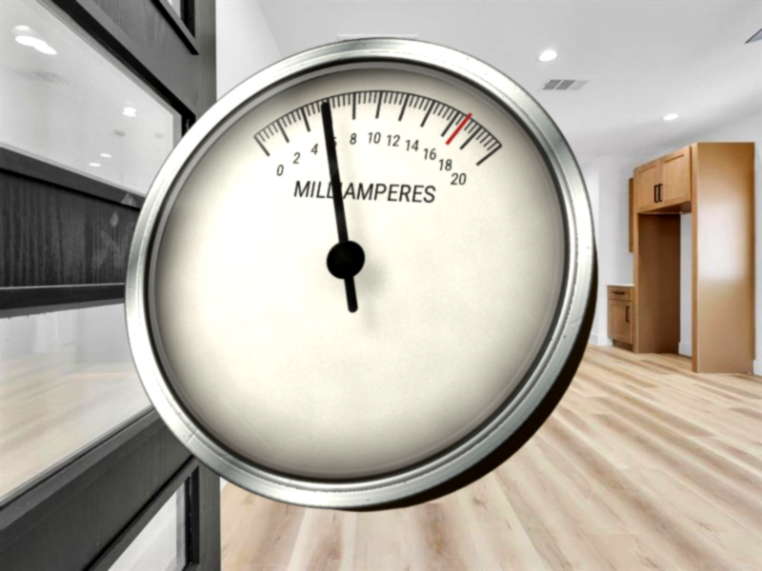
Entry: 6 mA
